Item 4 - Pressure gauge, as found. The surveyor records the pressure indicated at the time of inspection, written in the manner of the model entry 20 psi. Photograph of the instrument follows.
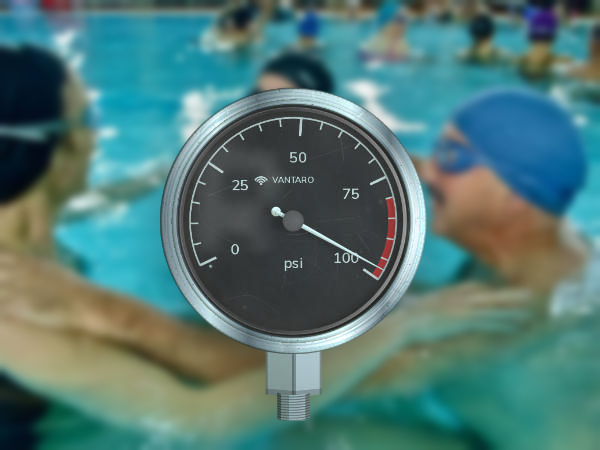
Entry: 97.5 psi
